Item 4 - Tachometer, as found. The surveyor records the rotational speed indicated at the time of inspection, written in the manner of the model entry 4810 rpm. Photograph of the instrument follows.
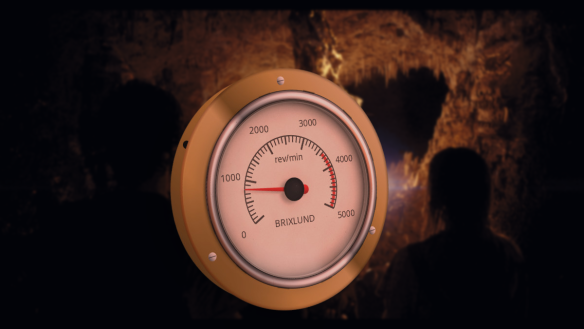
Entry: 800 rpm
